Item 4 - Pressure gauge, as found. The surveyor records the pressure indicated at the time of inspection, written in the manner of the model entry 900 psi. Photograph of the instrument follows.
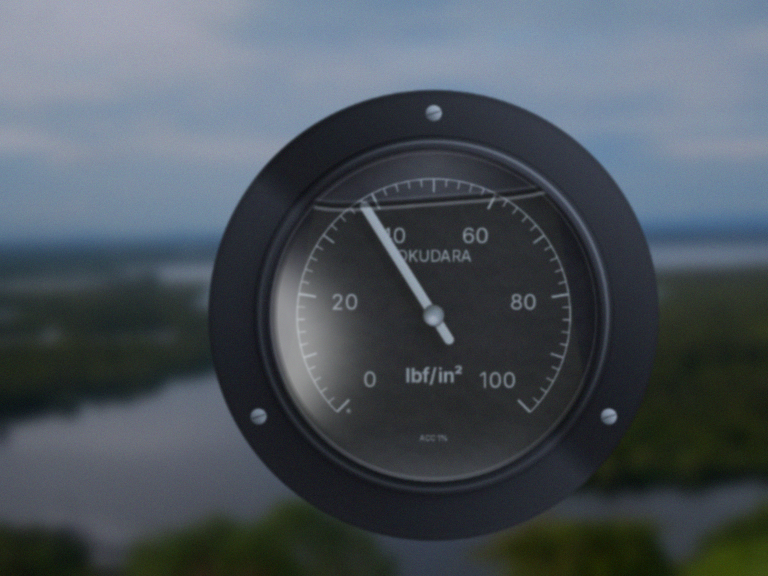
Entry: 38 psi
